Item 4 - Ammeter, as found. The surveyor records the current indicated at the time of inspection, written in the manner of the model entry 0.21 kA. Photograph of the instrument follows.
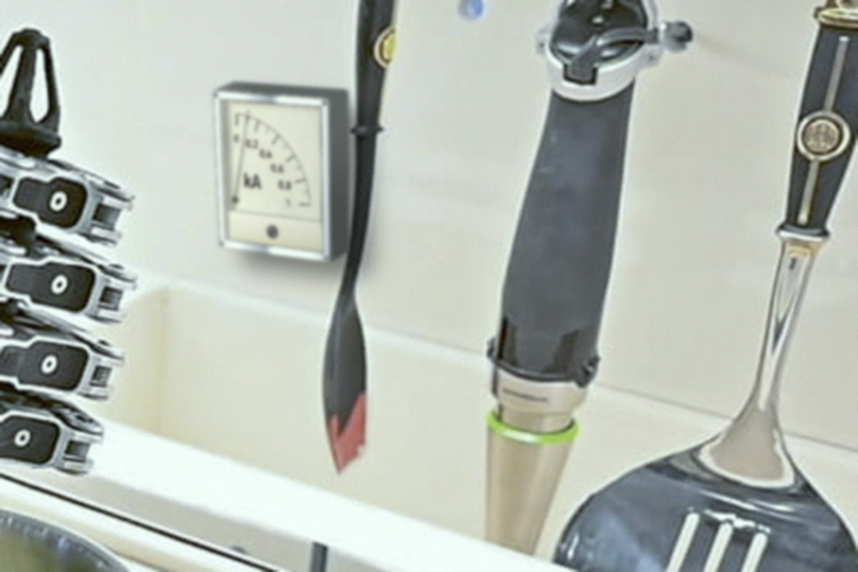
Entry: 0.1 kA
